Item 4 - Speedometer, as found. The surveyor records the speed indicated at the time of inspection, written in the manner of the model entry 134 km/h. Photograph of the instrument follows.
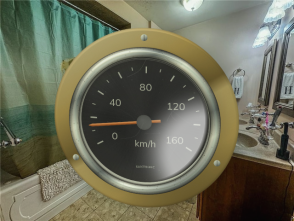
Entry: 15 km/h
